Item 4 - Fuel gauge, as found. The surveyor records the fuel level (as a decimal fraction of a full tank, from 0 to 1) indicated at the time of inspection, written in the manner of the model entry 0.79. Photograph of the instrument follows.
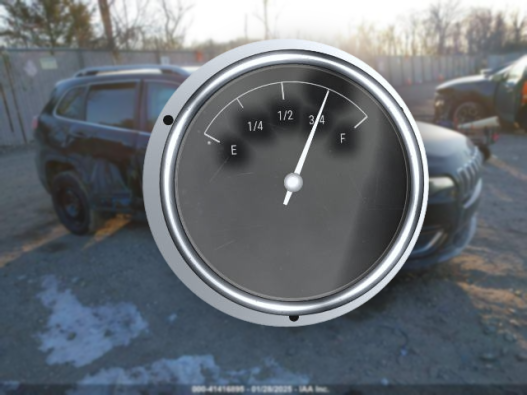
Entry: 0.75
